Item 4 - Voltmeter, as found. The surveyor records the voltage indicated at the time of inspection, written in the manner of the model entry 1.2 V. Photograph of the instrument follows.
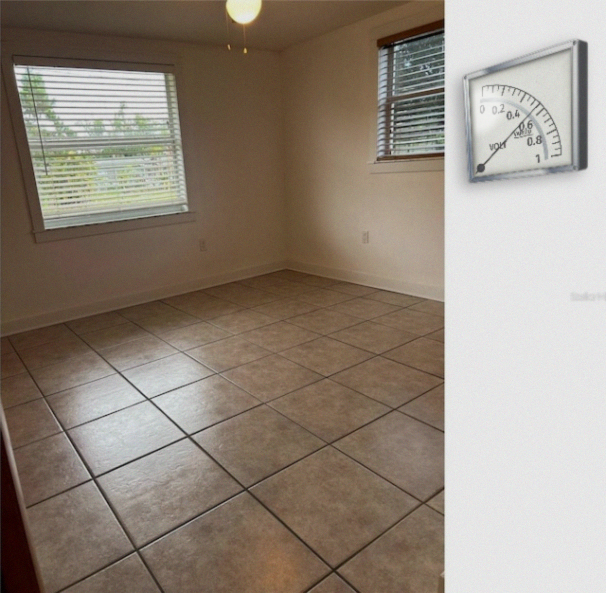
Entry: 0.55 V
